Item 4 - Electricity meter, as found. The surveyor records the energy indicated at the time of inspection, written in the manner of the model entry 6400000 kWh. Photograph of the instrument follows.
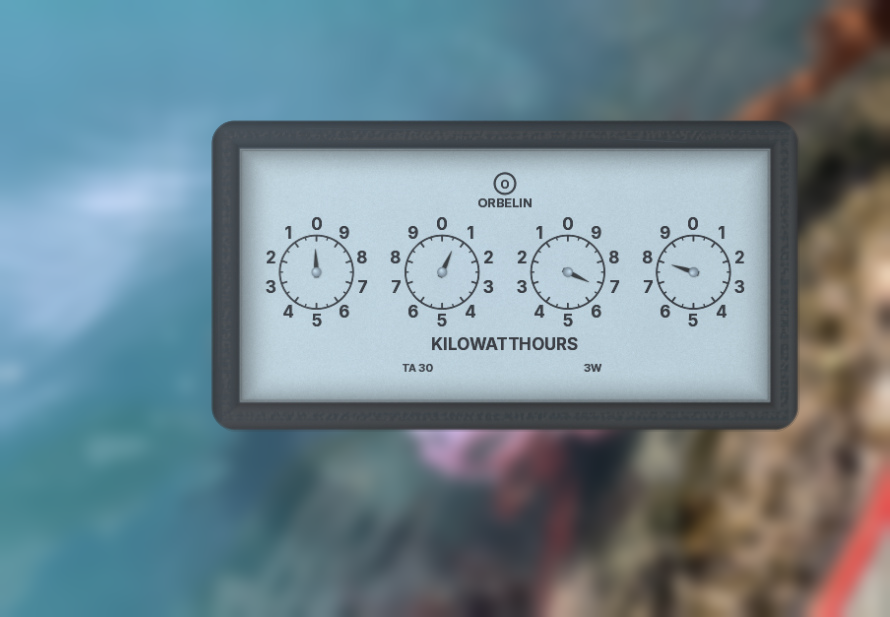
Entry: 68 kWh
